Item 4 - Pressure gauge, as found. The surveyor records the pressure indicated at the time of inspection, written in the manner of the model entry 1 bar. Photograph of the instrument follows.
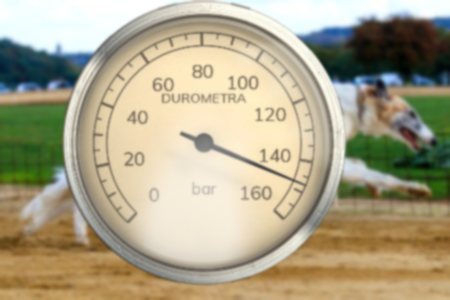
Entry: 147.5 bar
